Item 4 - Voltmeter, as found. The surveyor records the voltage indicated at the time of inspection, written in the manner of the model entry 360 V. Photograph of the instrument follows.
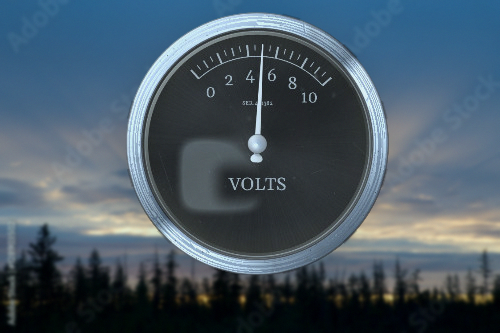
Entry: 5 V
